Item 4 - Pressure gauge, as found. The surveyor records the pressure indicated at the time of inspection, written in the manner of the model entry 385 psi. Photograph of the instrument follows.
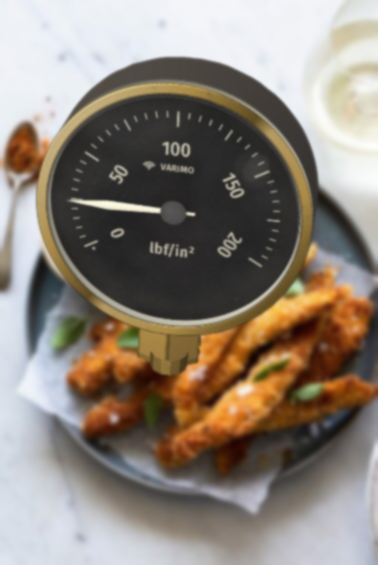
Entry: 25 psi
